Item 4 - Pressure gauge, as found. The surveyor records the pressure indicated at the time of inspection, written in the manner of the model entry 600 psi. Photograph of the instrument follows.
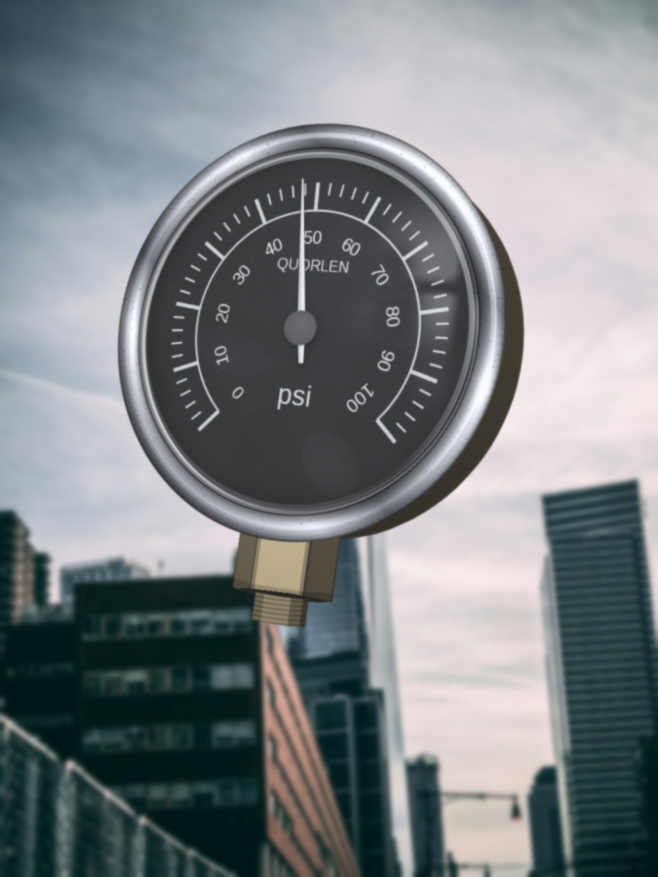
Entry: 48 psi
